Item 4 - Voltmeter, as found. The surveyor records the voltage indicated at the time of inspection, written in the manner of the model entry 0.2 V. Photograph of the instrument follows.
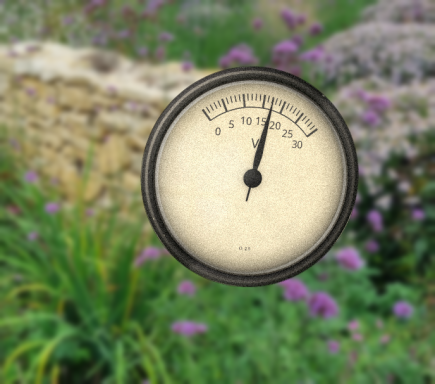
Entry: 17 V
